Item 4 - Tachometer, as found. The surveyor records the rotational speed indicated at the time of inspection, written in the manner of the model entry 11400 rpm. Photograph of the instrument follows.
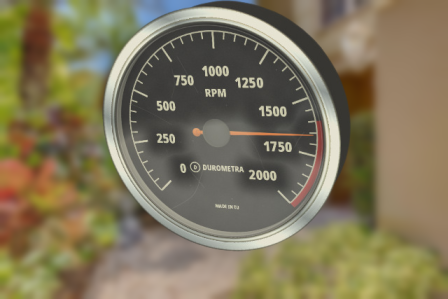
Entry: 1650 rpm
